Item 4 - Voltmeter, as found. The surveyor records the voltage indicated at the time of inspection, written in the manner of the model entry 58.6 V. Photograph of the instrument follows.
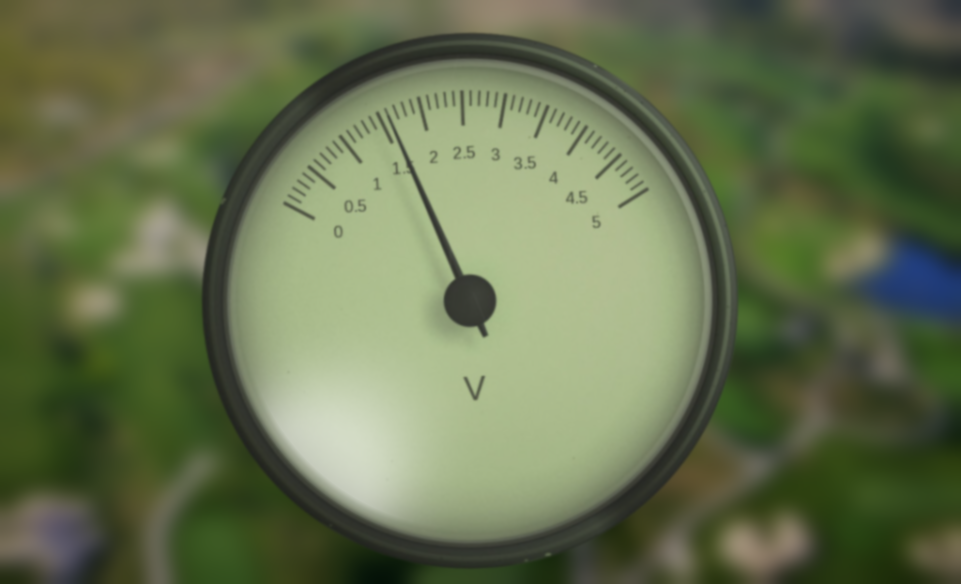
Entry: 1.6 V
